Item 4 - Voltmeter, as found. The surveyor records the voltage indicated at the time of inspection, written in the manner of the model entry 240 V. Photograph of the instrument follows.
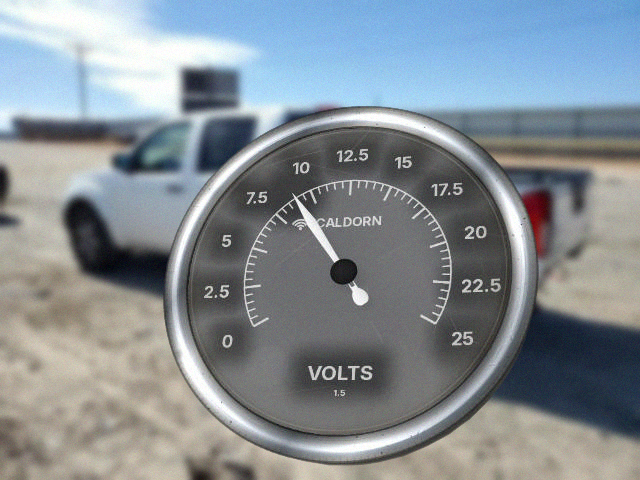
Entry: 9 V
